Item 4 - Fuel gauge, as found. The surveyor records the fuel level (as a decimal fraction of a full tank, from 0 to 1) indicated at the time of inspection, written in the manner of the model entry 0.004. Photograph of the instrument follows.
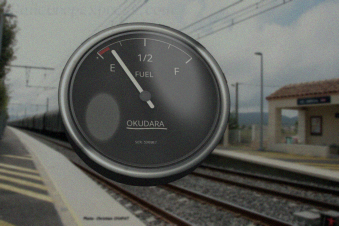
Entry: 0.125
